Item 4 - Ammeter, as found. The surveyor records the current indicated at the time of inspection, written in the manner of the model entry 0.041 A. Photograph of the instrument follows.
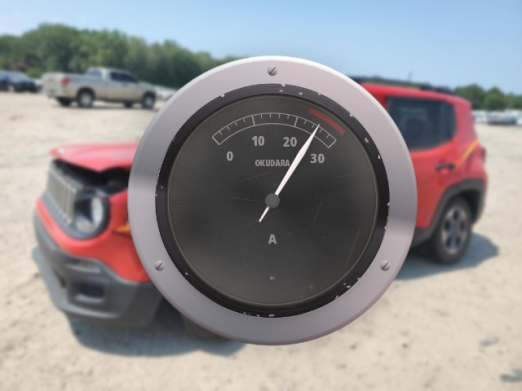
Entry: 25 A
